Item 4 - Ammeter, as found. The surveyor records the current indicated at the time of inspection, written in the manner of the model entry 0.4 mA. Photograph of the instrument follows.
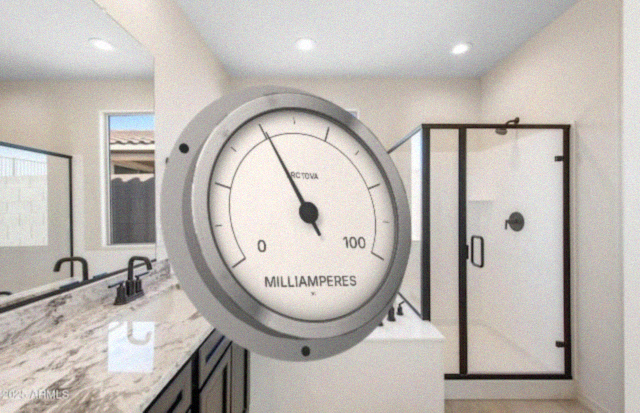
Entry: 40 mA
